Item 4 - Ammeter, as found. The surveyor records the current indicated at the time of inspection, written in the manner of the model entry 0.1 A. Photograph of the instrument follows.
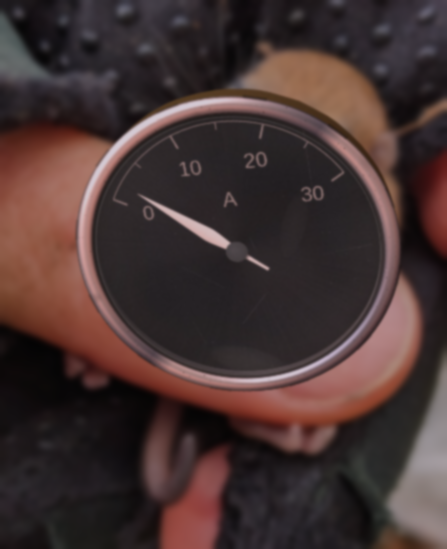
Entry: 2.5 A
